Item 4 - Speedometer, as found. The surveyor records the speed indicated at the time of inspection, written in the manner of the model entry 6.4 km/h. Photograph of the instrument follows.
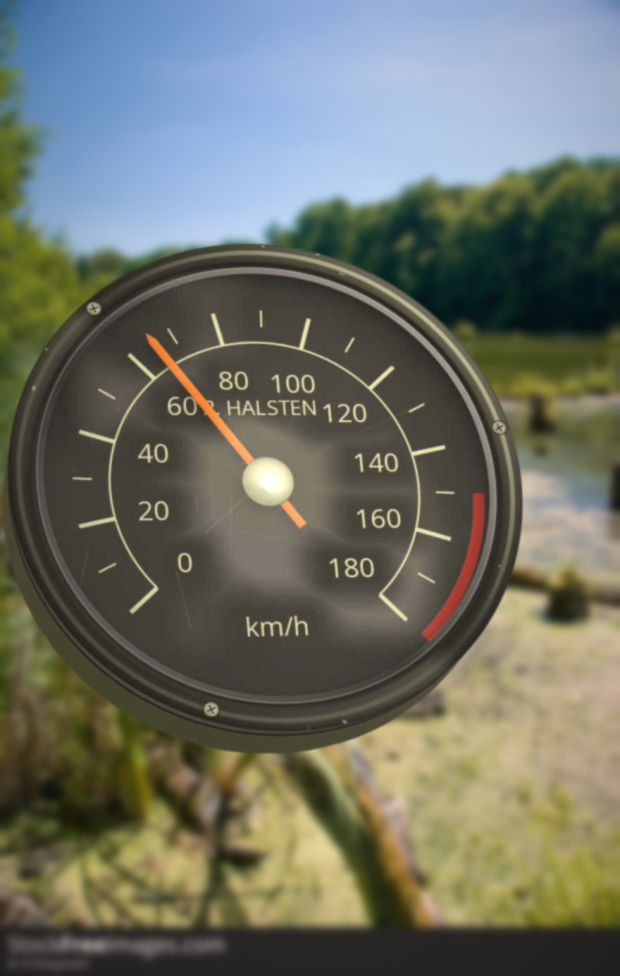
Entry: 65 km/h
